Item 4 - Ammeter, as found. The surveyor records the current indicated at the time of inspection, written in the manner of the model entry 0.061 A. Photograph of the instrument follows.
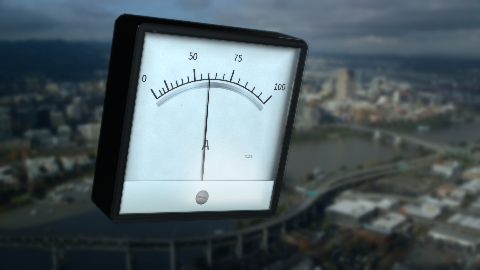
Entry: 60 A
